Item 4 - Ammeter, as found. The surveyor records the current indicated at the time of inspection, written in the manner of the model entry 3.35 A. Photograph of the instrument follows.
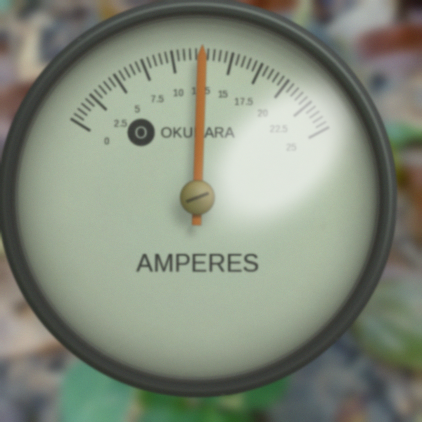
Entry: 12.5 A
